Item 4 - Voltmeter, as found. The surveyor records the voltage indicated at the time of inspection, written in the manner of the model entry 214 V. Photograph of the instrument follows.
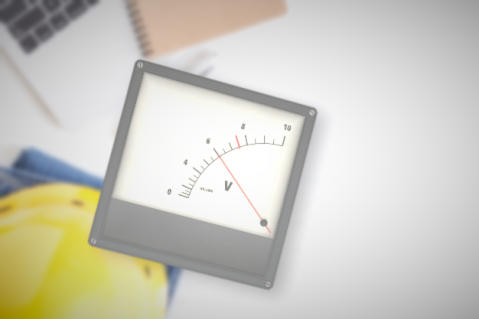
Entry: 6 V
